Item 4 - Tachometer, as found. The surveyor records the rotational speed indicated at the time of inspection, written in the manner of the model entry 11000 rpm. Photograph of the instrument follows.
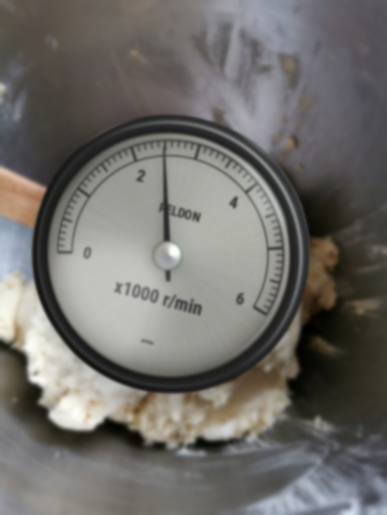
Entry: 2500 rpm
